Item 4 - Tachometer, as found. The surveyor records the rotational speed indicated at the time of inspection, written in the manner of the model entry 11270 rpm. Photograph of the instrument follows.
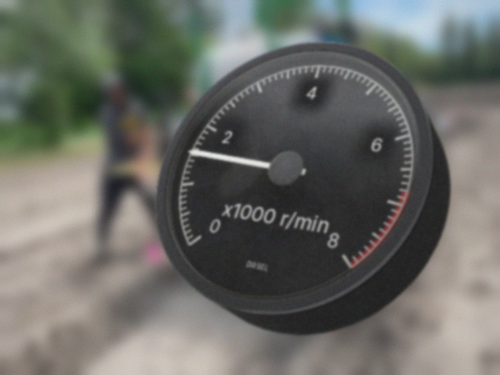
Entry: 1500 rpm
